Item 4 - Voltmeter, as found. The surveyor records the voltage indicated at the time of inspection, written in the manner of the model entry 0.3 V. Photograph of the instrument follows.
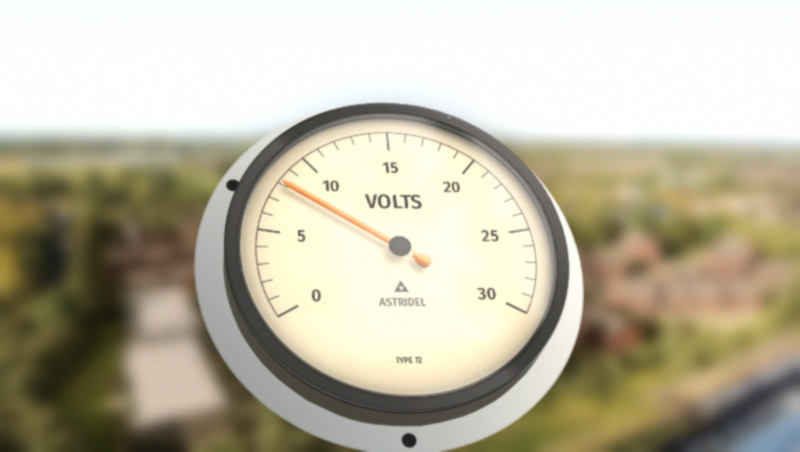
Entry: 8 V
